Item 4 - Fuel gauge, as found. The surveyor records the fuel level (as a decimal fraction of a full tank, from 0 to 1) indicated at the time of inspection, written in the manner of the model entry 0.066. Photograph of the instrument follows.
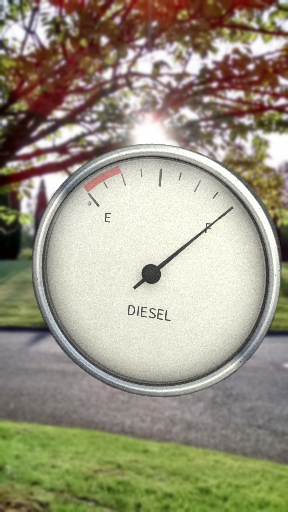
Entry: 1
